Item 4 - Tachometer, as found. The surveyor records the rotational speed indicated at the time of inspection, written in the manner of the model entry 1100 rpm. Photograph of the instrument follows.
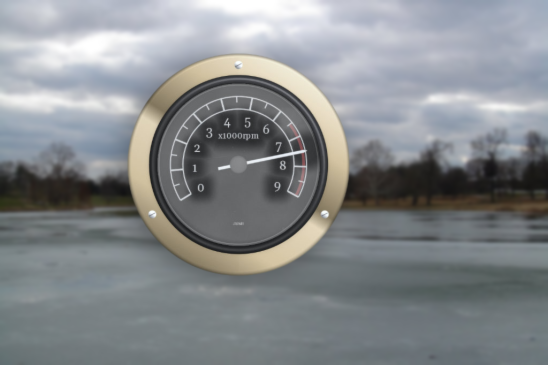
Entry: 7500 rpm
